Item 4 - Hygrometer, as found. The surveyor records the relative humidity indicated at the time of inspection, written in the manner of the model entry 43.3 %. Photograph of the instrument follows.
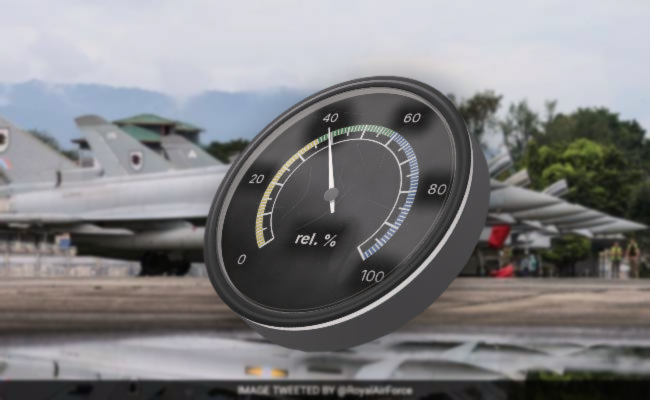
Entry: 40 %
